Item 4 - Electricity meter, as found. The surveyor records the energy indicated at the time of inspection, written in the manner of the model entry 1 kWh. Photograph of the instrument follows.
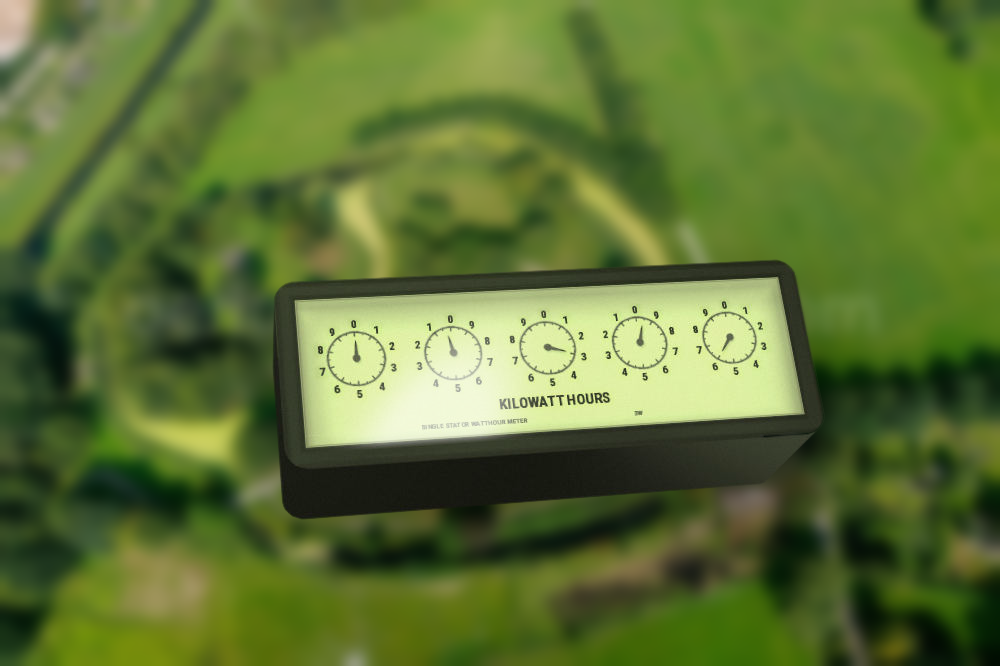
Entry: 296 kWh
